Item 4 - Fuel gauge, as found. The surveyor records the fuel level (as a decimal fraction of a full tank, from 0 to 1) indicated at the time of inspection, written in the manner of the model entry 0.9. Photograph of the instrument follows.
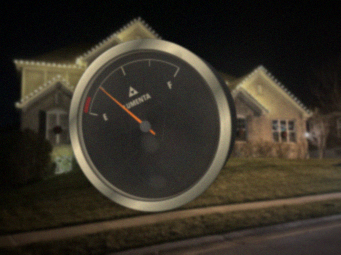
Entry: 0.25
